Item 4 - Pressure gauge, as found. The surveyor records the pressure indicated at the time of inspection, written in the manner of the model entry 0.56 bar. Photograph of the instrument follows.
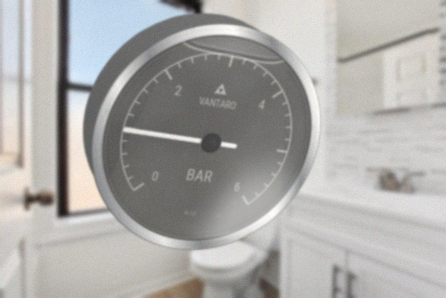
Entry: 1 bar
